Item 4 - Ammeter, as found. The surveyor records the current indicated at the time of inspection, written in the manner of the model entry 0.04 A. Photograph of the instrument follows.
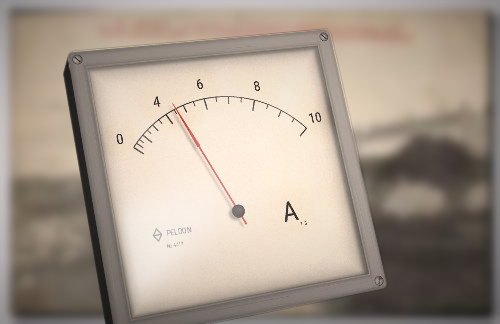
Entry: 4.5 A
